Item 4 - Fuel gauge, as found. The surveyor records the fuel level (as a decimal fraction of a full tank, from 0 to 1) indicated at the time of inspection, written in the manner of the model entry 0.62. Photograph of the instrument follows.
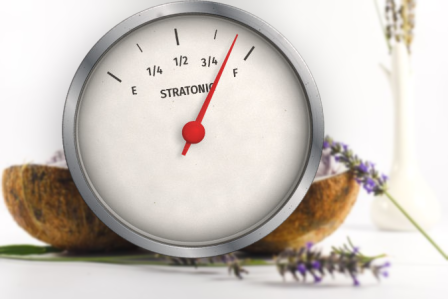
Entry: 0.875
